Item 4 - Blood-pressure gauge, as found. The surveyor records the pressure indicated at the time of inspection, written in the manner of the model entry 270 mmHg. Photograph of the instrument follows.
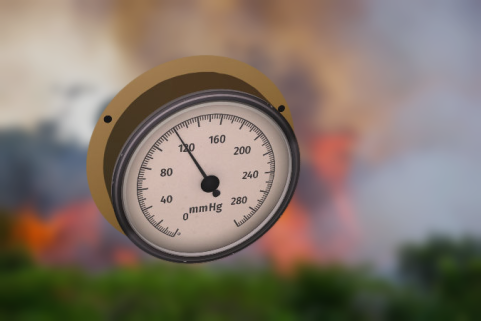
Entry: 120 mmHg
